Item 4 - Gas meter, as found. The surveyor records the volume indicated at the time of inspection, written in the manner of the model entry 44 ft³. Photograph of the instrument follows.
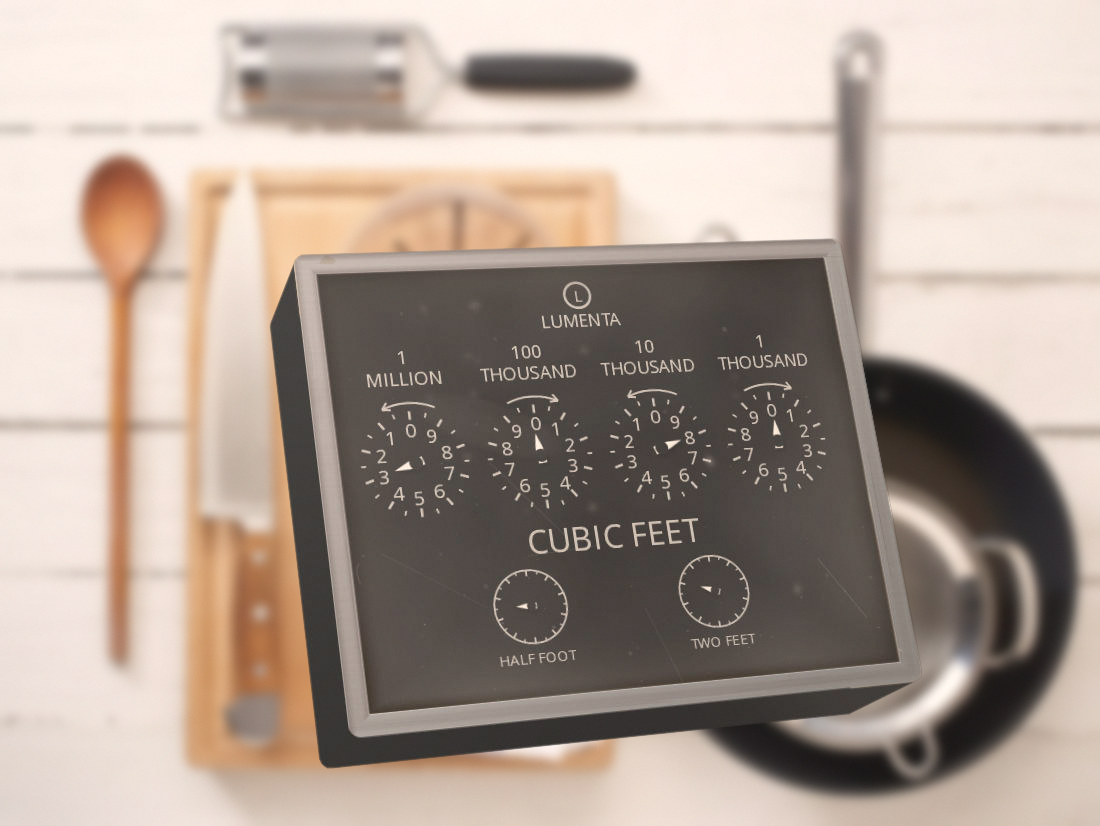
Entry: 298000 ft³
